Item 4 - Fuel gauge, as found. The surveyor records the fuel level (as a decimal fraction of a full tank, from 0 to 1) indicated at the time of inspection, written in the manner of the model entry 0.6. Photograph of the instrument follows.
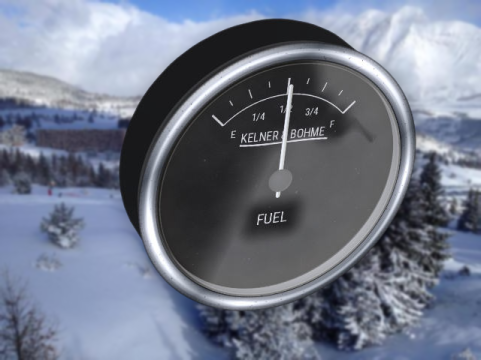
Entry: 0.5
